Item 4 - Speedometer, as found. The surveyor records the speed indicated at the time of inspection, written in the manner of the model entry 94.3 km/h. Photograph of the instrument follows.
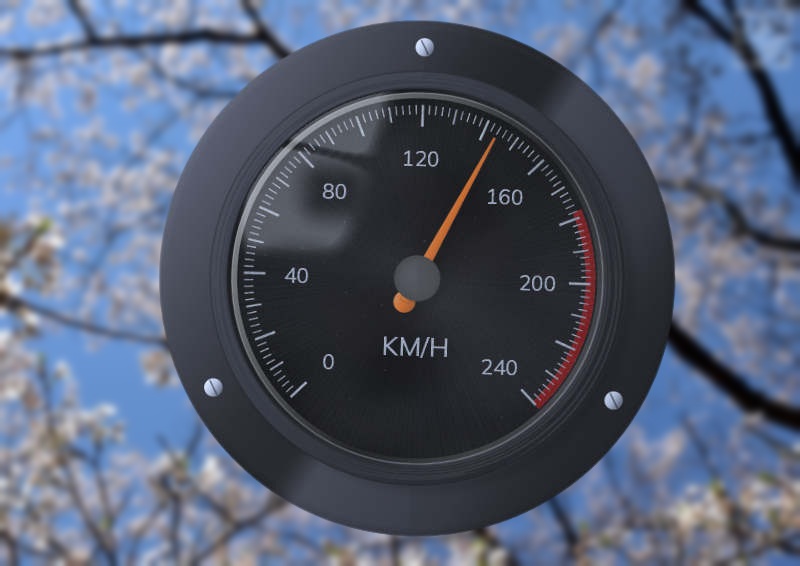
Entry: 144 km/h
